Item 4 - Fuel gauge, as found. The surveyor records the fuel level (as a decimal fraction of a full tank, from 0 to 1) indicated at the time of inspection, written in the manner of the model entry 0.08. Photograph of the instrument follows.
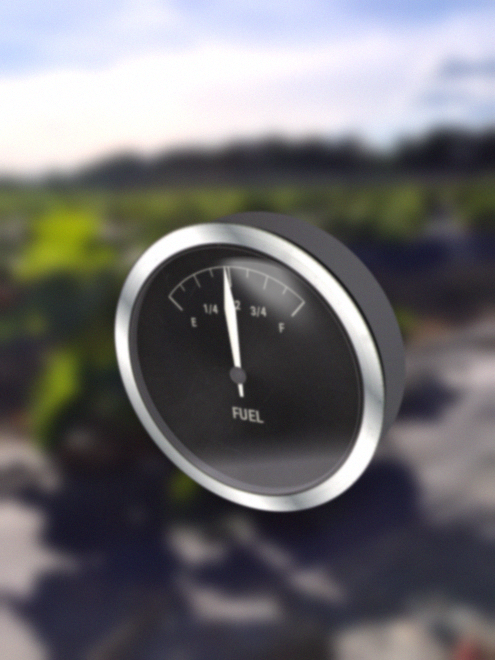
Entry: 0.5
